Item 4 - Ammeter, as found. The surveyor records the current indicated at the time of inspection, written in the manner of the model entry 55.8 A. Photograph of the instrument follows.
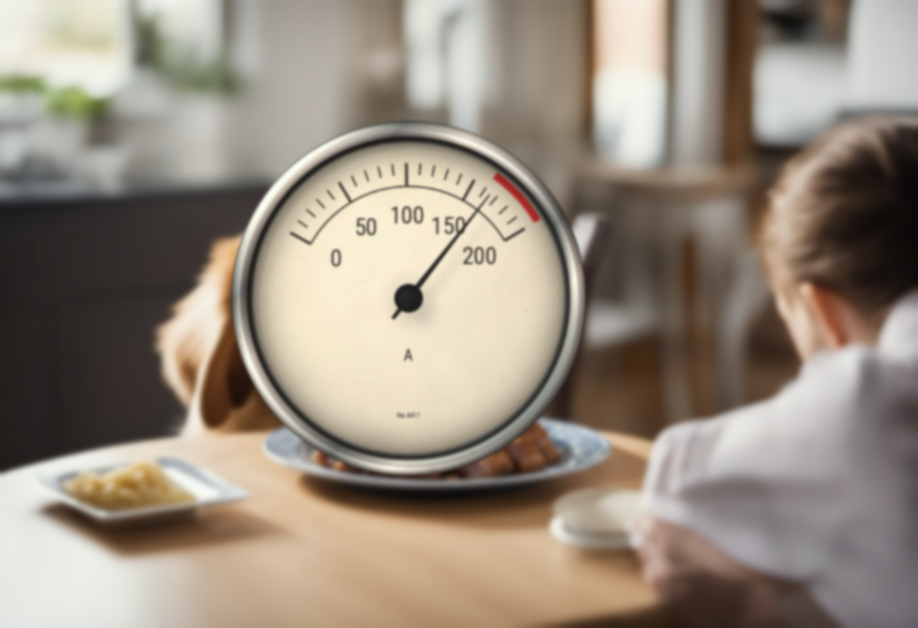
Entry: 165 A
